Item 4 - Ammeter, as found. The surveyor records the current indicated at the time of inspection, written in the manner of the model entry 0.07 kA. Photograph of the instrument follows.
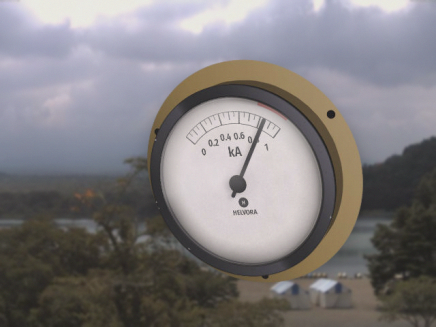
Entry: 0.85 kA
